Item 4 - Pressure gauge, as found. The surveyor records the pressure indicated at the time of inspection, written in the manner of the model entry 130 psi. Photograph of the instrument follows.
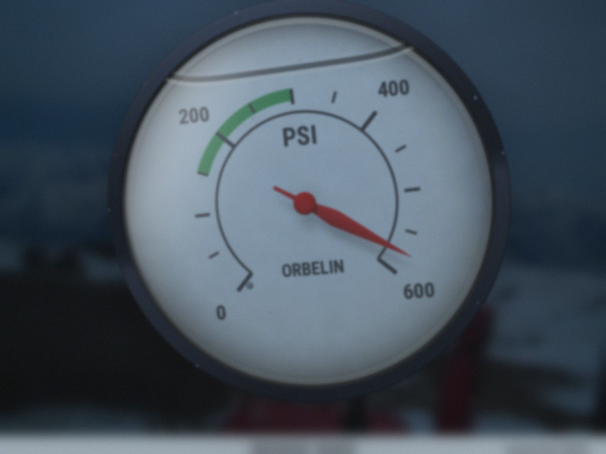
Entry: 575 psi
